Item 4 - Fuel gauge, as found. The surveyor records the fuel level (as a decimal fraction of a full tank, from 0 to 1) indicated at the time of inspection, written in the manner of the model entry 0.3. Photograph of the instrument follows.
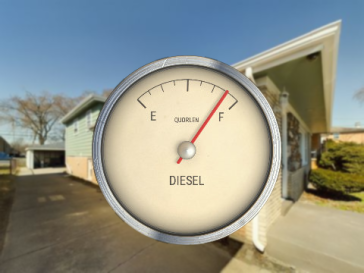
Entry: 0.875
